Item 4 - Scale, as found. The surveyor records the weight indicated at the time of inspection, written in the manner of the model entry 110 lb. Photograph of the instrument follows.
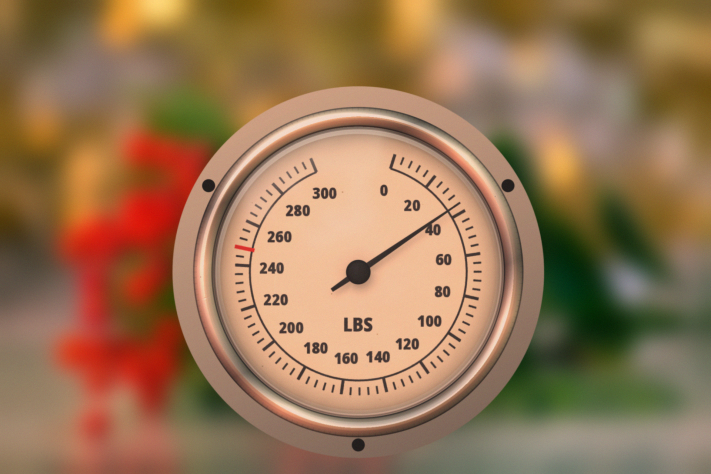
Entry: 36 lb
